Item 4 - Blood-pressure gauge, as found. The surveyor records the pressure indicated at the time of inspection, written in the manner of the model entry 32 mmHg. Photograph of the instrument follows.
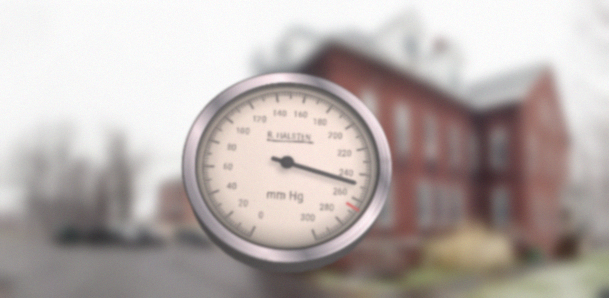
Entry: 250 mmHg
